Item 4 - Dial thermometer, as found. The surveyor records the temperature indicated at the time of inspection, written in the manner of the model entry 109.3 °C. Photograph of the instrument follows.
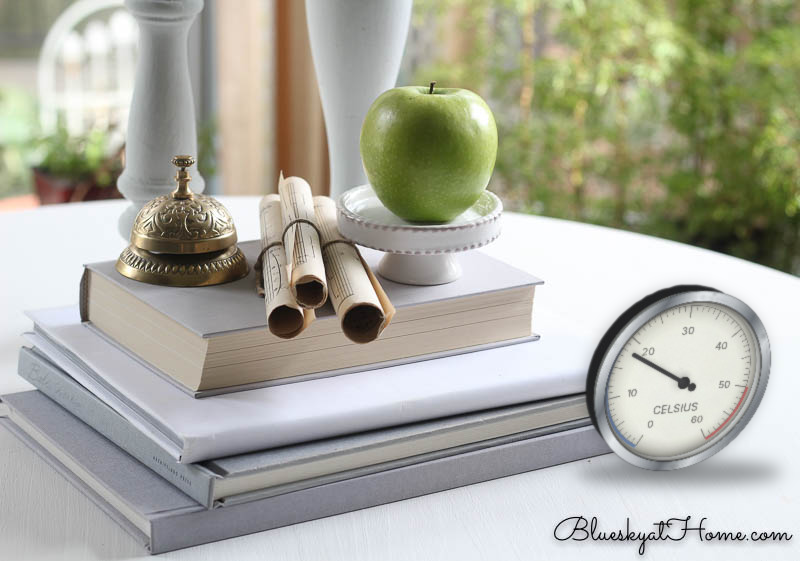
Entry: 18 °C
